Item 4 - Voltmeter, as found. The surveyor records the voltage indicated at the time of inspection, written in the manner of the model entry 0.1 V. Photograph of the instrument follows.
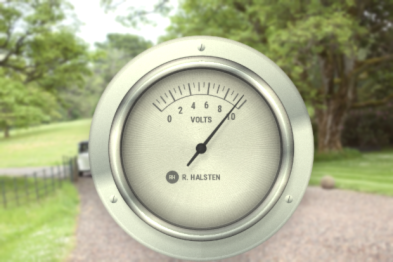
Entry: 9.5 V
